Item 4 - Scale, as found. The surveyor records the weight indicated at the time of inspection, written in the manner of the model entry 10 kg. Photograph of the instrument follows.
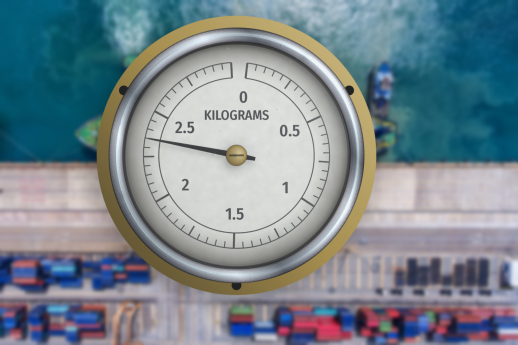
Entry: 2.35 kg
